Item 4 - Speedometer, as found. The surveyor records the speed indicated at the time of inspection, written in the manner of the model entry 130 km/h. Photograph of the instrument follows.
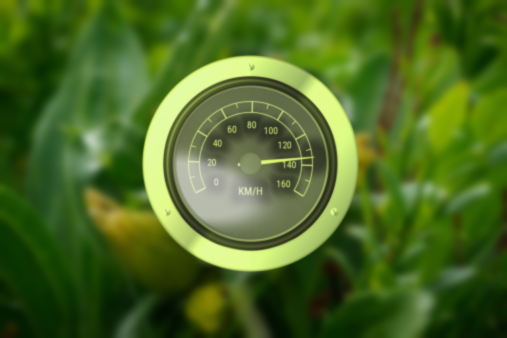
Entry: 135 km/h
